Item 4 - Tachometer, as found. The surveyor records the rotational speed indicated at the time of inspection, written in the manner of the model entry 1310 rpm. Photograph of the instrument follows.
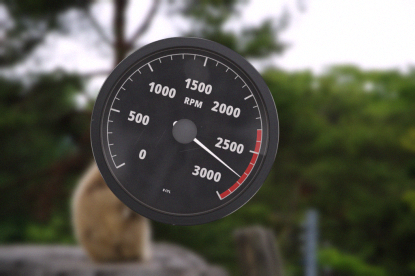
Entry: 2750 rpm
